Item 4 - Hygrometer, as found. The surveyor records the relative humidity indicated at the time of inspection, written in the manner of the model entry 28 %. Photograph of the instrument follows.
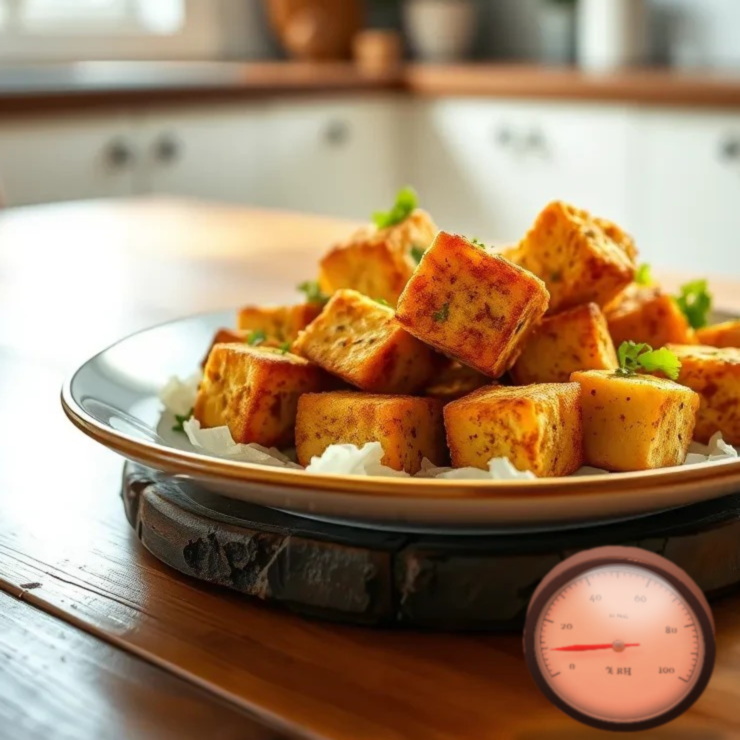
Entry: 10 %
